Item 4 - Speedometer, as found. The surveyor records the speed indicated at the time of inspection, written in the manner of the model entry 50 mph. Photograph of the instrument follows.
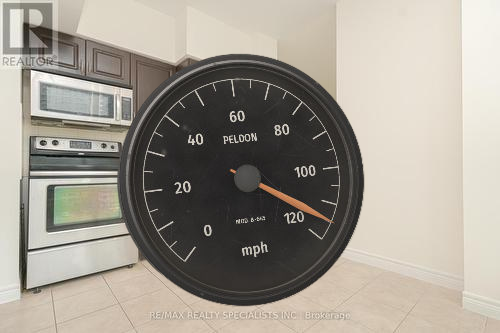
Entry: 115 mph
